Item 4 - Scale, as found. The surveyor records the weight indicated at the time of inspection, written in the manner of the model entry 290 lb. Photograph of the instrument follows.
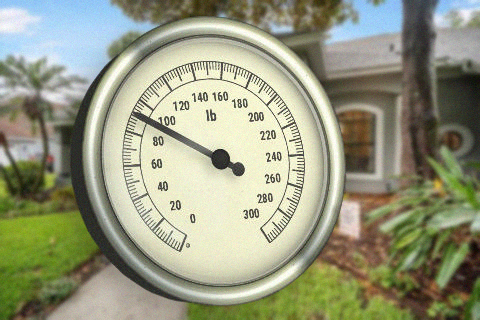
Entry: 90 lb
